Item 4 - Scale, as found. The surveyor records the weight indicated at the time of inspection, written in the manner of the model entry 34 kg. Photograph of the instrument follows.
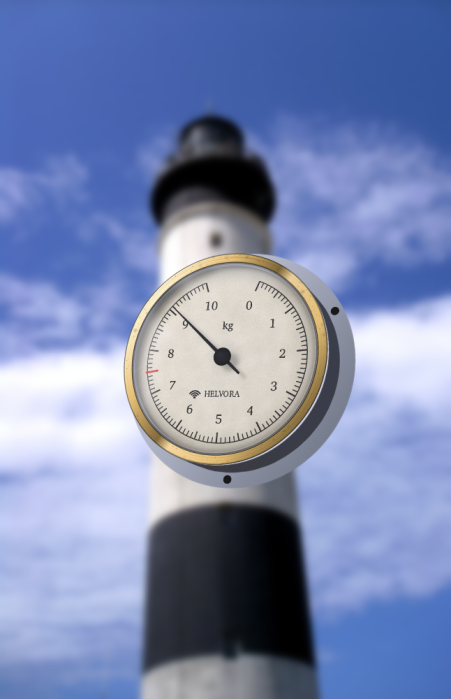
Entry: 9.1 kg
